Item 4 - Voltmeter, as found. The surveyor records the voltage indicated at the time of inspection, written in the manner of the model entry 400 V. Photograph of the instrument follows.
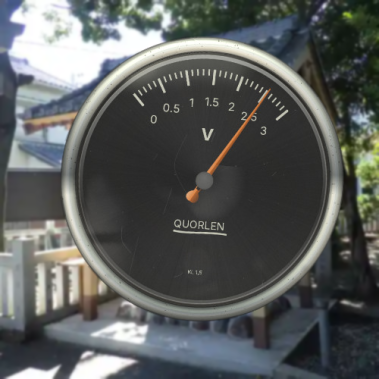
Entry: 2.5 V
